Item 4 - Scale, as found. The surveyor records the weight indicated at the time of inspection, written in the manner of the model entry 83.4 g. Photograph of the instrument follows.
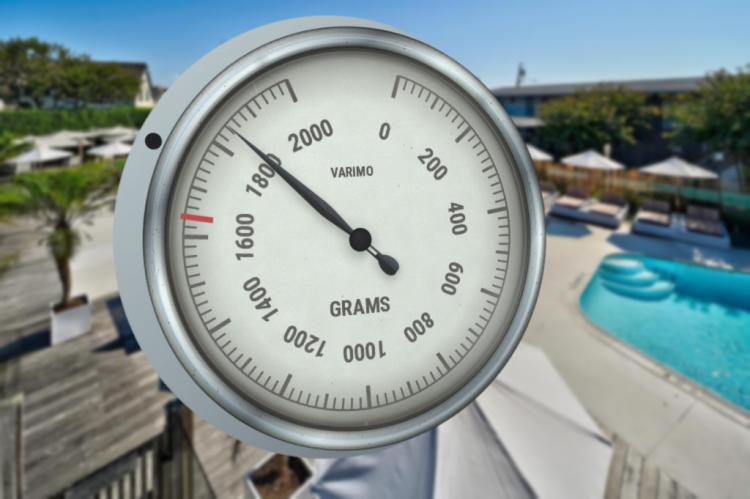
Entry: 1840 g
